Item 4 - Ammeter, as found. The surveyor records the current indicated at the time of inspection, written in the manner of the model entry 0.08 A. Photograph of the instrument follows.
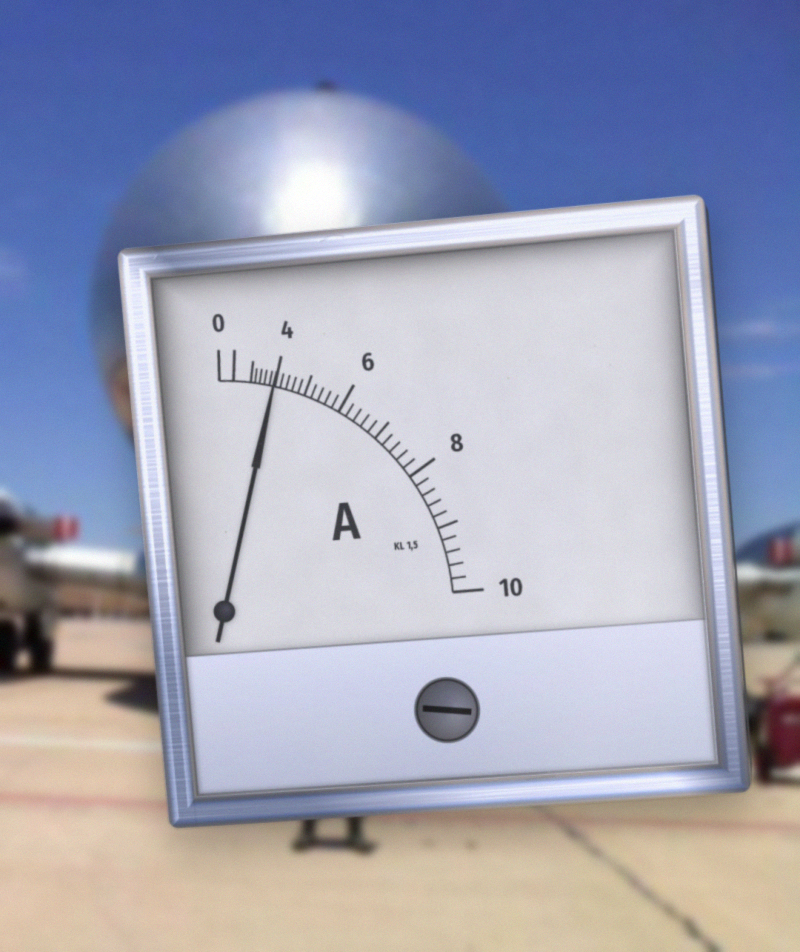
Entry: 4 A
